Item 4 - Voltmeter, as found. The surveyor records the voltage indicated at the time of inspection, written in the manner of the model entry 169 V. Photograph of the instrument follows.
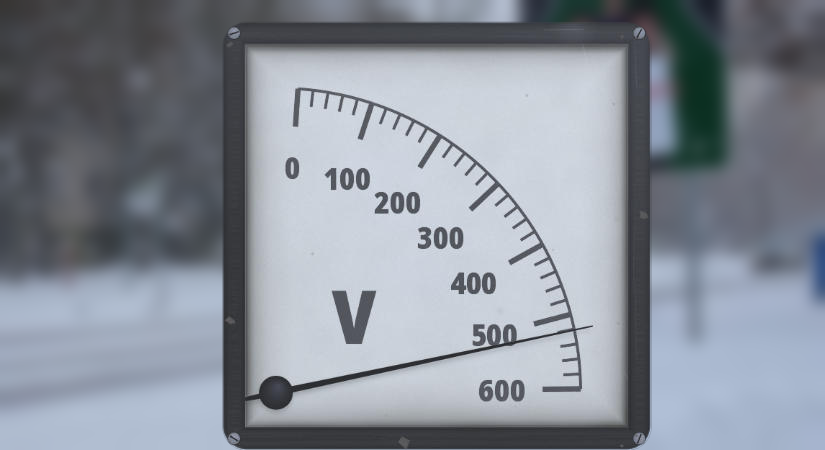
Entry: 520 V
